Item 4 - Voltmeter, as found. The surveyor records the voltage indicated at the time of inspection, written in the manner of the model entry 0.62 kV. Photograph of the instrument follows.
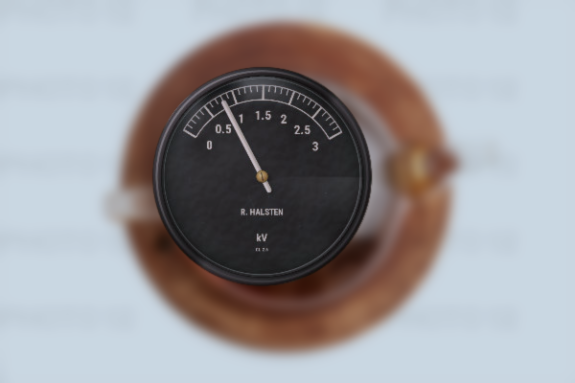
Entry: 0.8 kV
